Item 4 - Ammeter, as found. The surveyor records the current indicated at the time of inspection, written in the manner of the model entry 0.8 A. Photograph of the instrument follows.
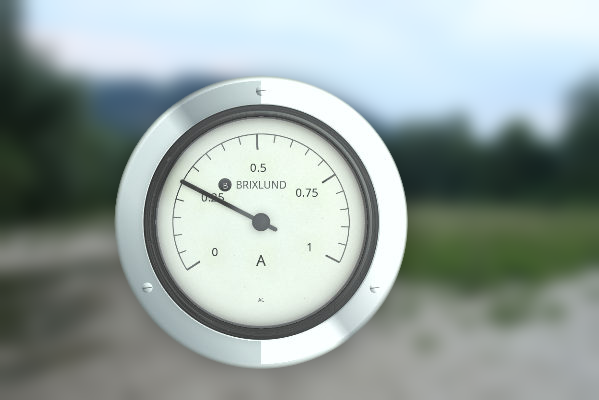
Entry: 0.25 A
